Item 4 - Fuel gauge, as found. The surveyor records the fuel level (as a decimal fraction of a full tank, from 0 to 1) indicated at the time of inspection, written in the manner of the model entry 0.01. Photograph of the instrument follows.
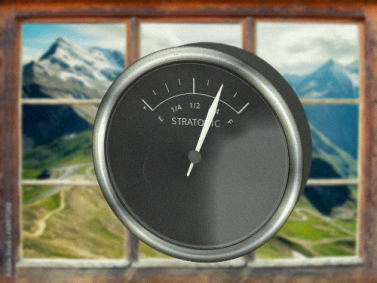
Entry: 0.75
